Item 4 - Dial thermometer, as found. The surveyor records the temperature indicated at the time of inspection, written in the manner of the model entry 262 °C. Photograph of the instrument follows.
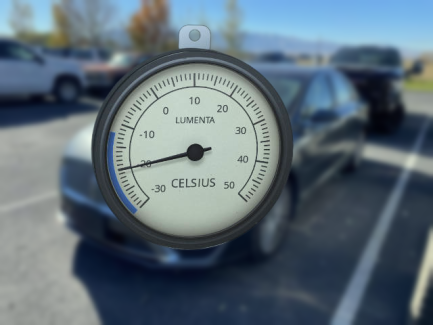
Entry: -20 °C
